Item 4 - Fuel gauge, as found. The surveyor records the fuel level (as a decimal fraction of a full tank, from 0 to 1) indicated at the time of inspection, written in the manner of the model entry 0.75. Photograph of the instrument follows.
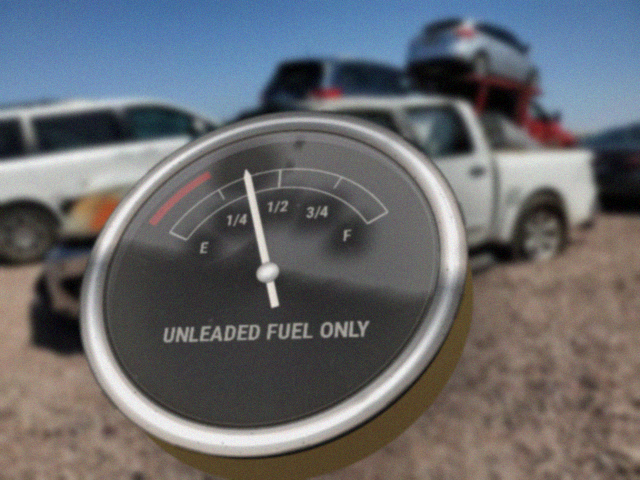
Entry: 0.375
